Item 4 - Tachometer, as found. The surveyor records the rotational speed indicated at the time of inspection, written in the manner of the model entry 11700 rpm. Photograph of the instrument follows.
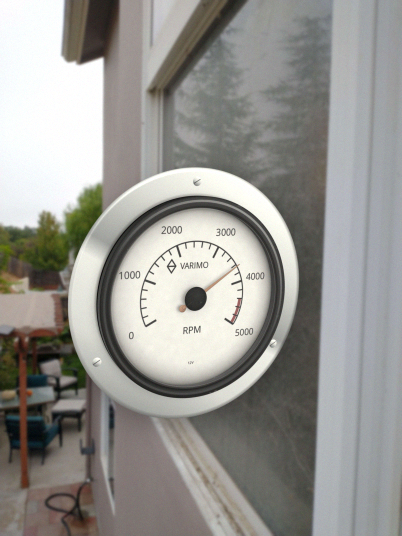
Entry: 3600 rpm
